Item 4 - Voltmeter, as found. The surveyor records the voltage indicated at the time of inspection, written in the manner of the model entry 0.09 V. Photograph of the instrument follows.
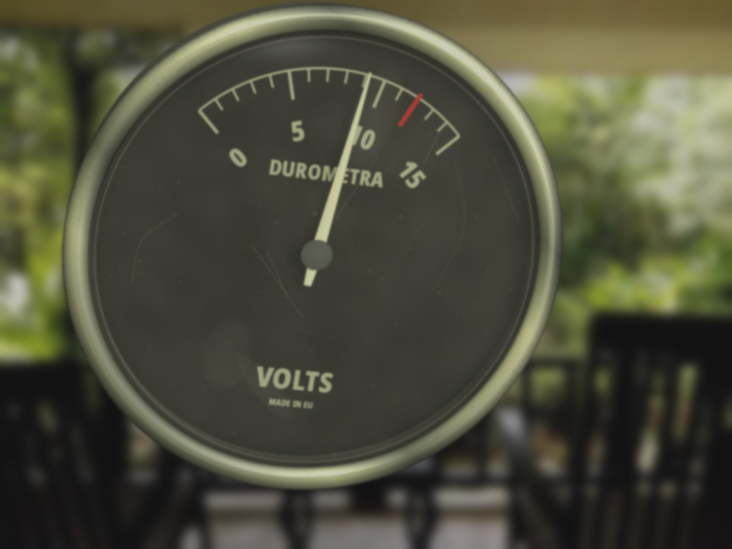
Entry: 9 V
